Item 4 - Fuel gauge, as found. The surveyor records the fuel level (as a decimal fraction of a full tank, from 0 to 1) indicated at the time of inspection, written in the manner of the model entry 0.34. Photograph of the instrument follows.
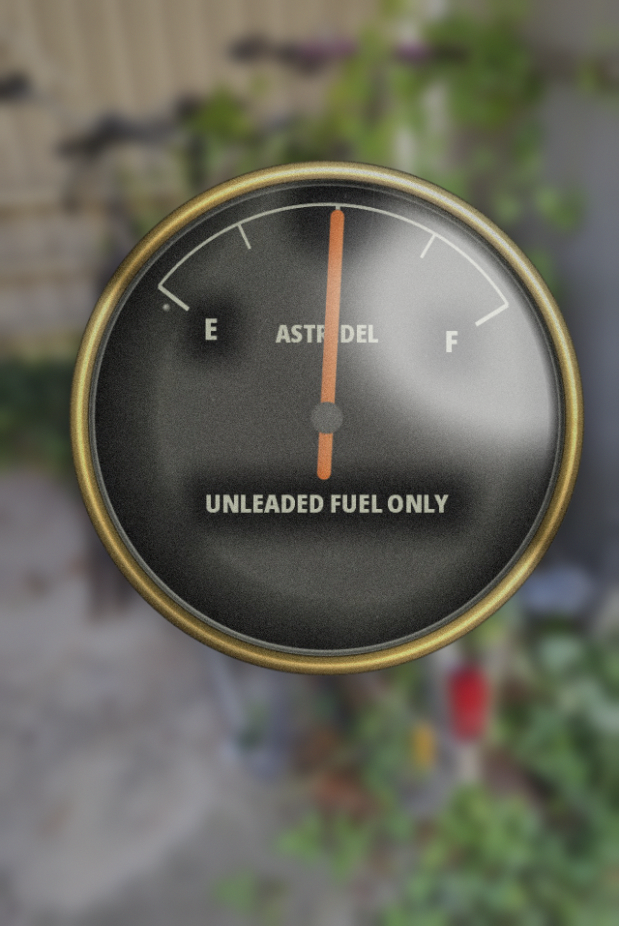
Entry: 0.5
